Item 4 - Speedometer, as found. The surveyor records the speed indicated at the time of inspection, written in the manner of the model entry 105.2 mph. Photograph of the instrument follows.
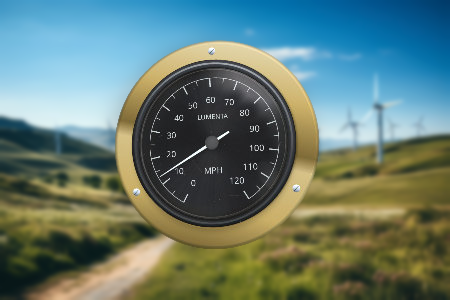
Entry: 12.5 mph
